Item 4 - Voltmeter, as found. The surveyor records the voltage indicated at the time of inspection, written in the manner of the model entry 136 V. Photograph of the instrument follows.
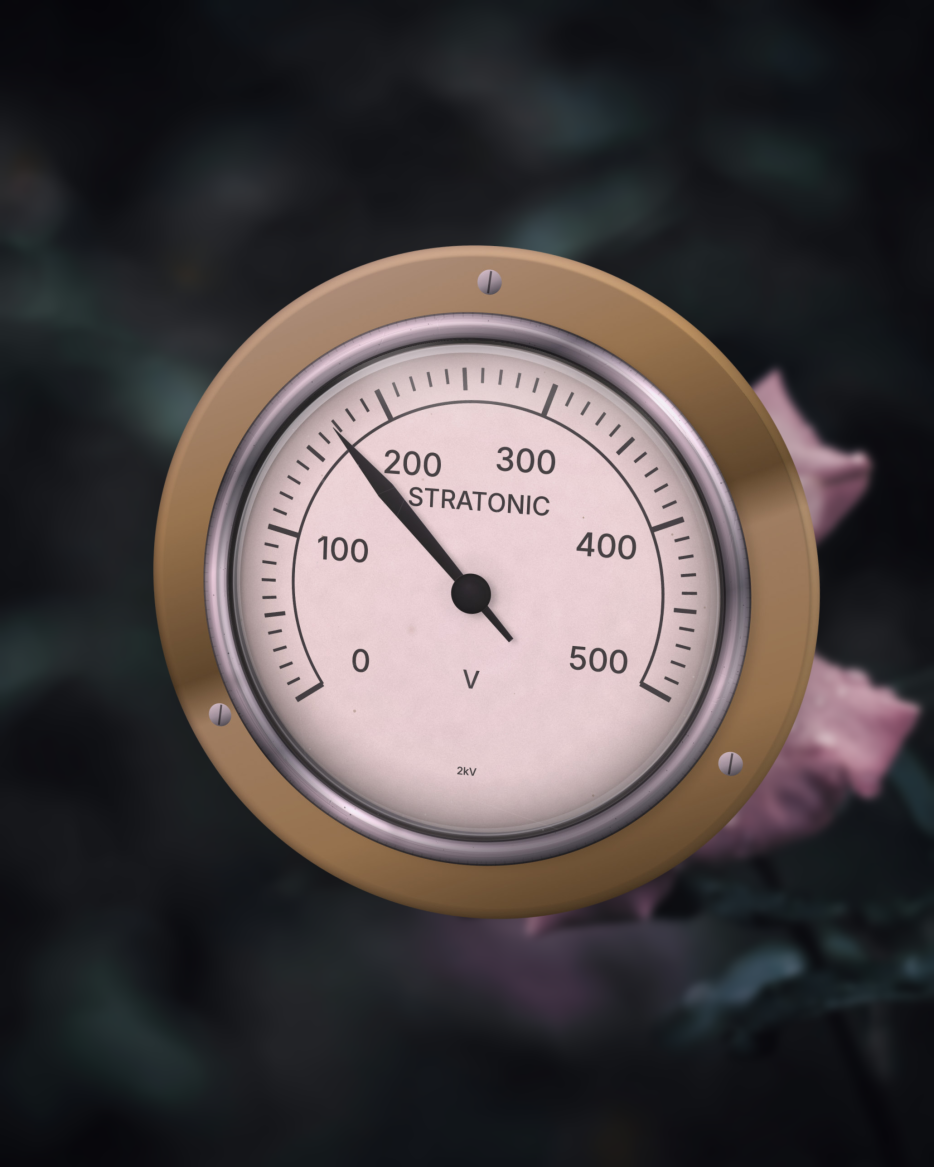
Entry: 170 V
